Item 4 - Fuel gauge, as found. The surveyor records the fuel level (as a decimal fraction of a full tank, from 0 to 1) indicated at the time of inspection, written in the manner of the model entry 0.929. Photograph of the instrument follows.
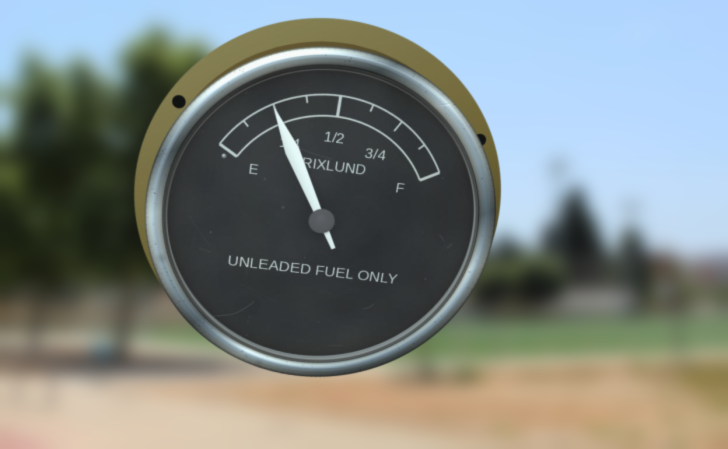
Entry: 0.25
